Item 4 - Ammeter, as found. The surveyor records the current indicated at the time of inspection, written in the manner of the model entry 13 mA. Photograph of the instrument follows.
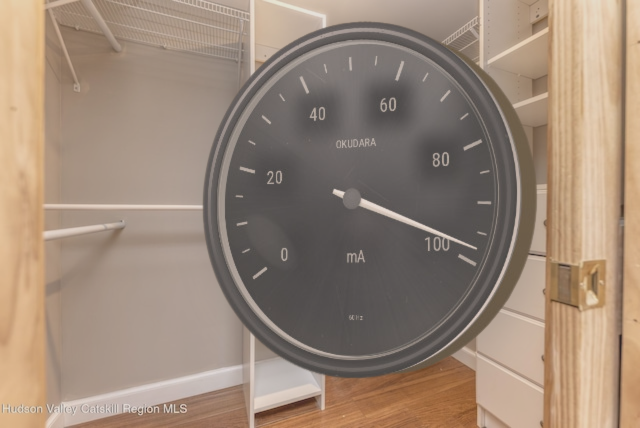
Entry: 97.5 mA
